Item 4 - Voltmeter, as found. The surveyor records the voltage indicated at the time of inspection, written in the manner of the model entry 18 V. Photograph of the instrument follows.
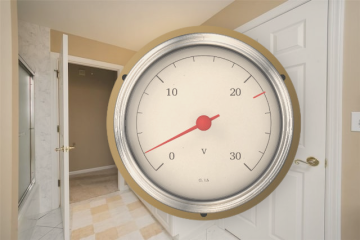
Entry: 2 V
